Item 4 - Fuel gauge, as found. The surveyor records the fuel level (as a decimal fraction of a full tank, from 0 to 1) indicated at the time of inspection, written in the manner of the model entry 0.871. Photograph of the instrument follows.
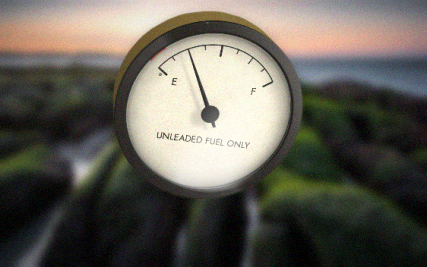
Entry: 0.25
